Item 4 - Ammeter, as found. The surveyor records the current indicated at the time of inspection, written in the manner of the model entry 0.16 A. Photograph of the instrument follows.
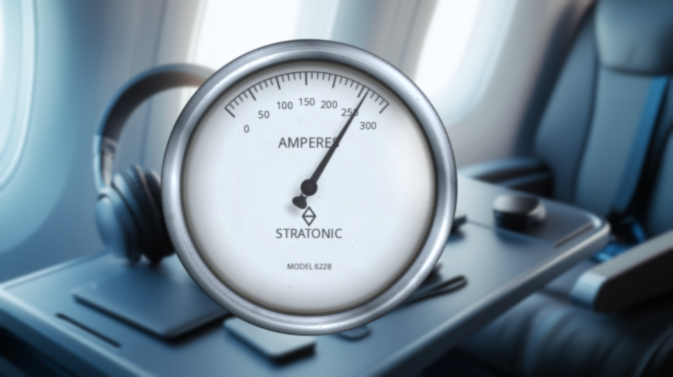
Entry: 260 A
